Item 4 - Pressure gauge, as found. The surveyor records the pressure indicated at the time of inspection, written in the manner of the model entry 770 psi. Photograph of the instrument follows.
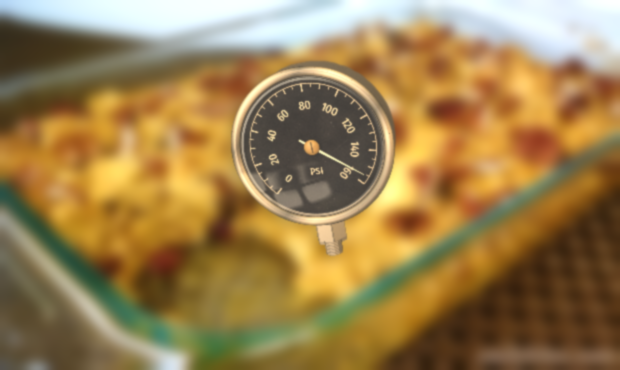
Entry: 155 psi
